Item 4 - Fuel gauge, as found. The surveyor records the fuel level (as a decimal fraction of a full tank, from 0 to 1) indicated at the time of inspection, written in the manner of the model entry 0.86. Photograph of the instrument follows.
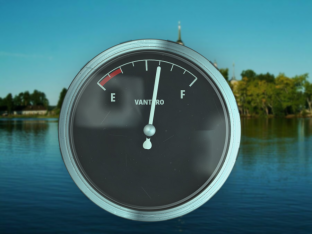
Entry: 0.625
